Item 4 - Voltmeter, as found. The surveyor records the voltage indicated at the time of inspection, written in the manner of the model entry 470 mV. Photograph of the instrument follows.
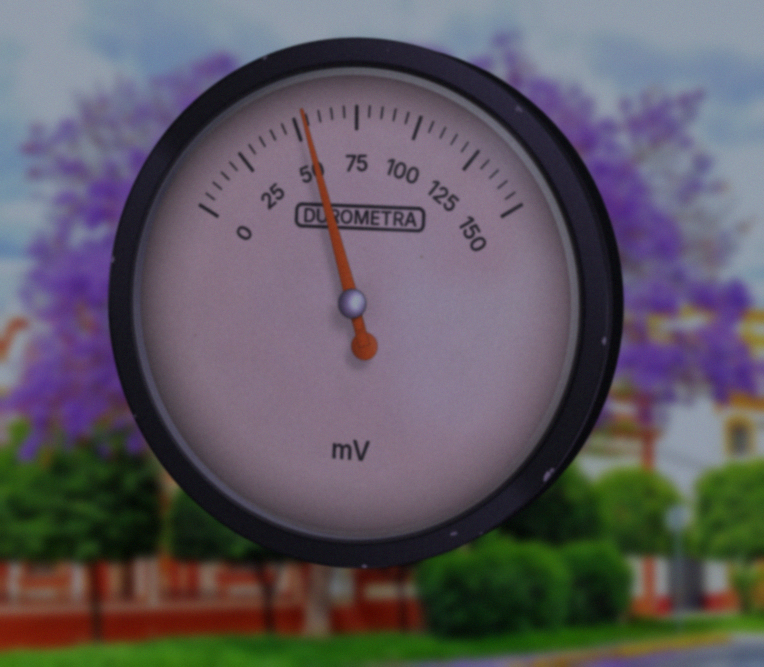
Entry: 55 mV
